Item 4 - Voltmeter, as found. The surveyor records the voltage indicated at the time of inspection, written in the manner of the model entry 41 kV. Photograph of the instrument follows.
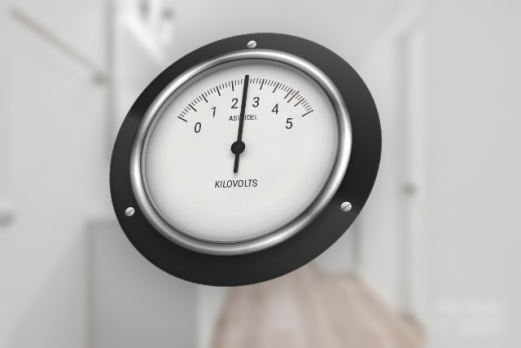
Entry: 2.5 kV
